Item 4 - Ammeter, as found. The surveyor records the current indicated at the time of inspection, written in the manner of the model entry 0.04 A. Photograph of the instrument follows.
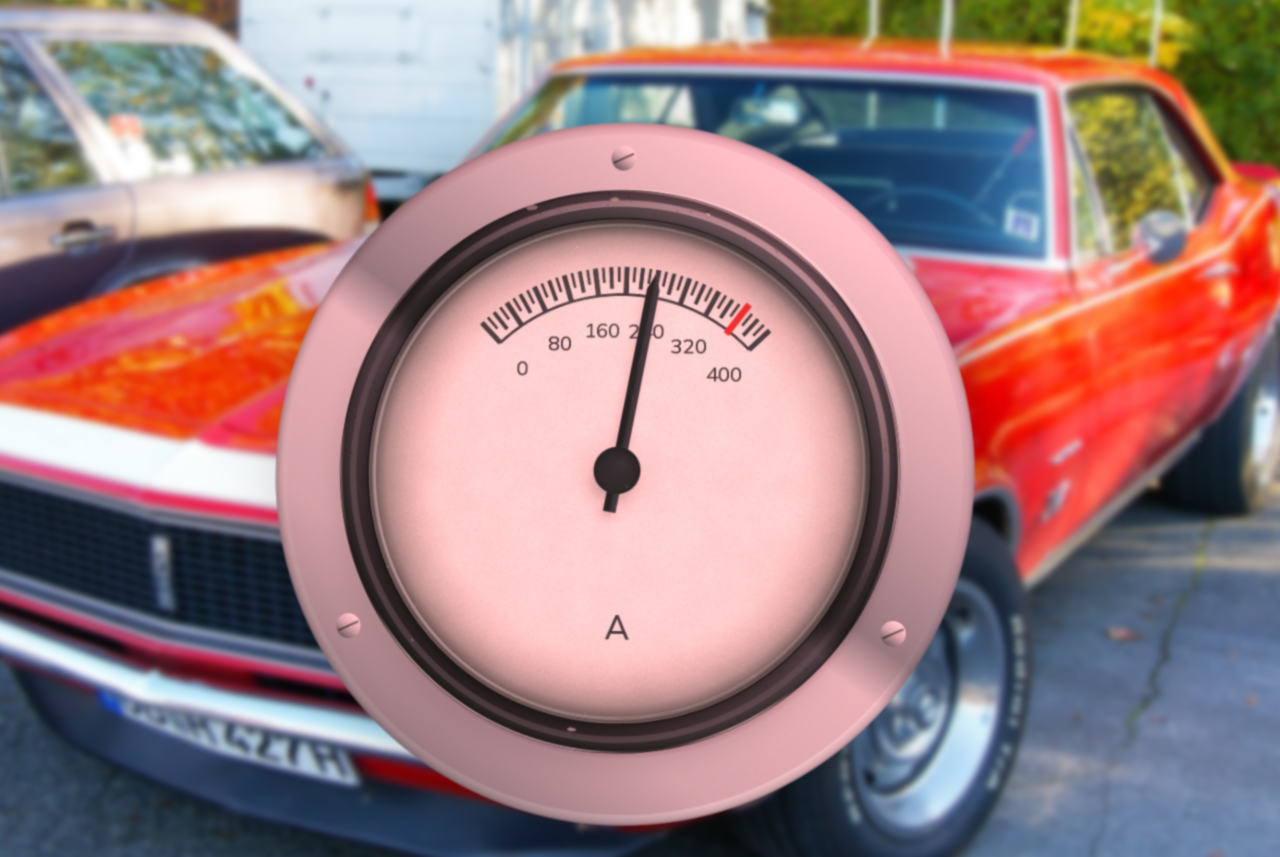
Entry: 240 A
